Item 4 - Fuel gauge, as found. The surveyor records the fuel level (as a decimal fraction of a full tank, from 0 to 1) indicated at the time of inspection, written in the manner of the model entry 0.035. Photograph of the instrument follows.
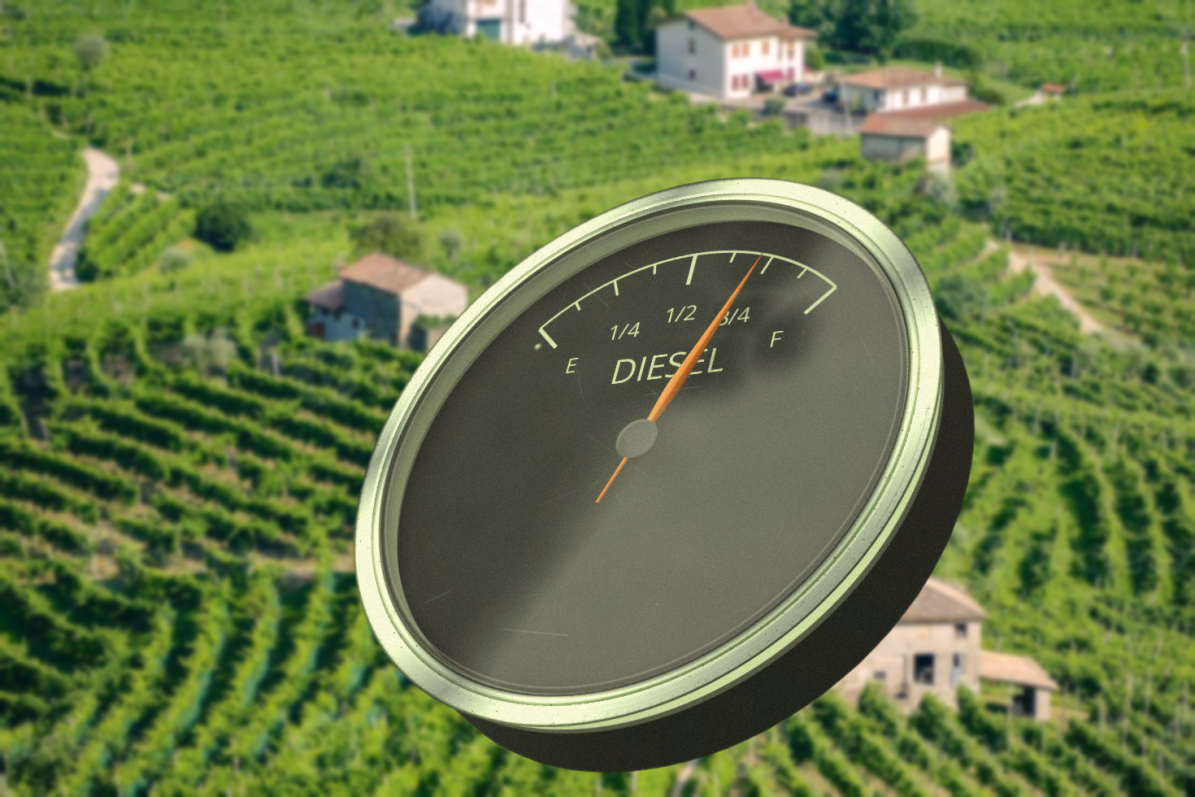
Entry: 0.75
